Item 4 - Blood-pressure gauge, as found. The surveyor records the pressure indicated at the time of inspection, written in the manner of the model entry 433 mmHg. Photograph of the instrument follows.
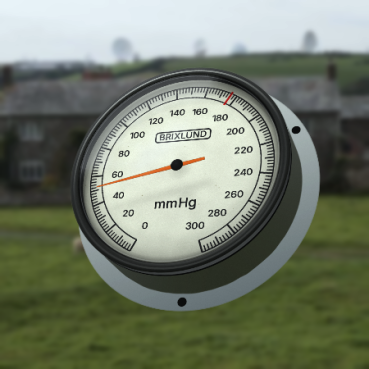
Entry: 50 mmHg
